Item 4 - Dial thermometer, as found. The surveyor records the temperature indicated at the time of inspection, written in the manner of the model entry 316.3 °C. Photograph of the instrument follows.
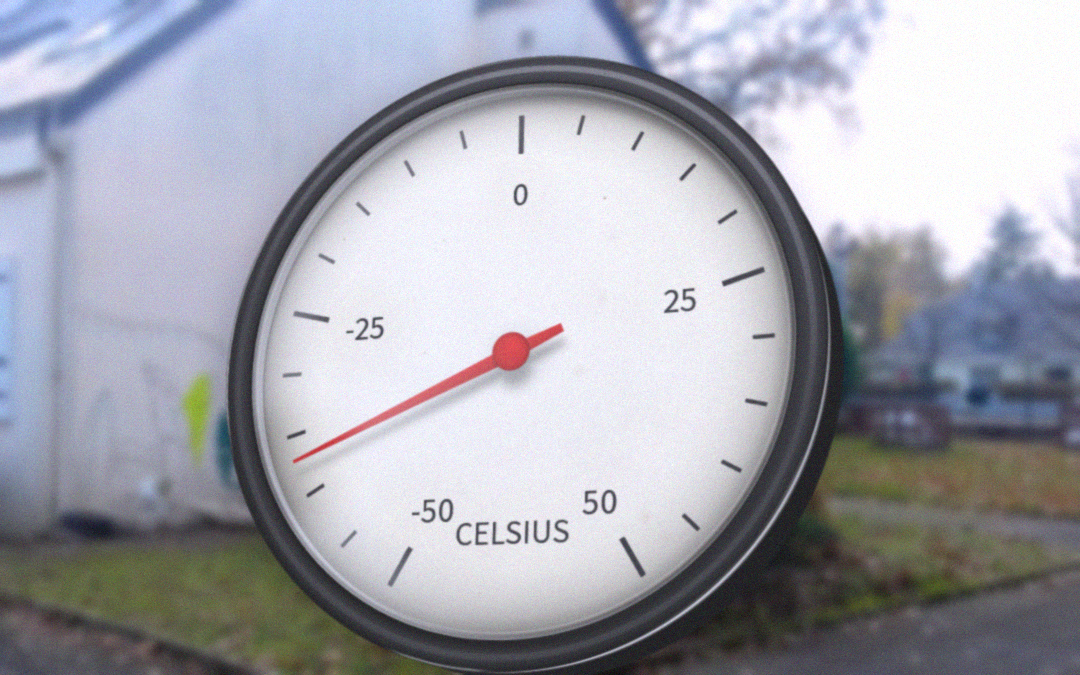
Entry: -37.5 °C
